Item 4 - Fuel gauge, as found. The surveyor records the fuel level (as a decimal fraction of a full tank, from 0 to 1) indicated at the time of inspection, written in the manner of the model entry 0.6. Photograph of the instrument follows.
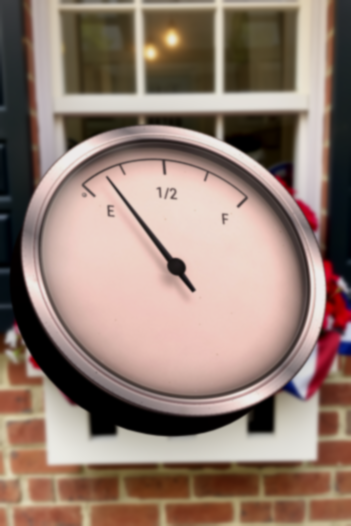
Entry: 0.125
